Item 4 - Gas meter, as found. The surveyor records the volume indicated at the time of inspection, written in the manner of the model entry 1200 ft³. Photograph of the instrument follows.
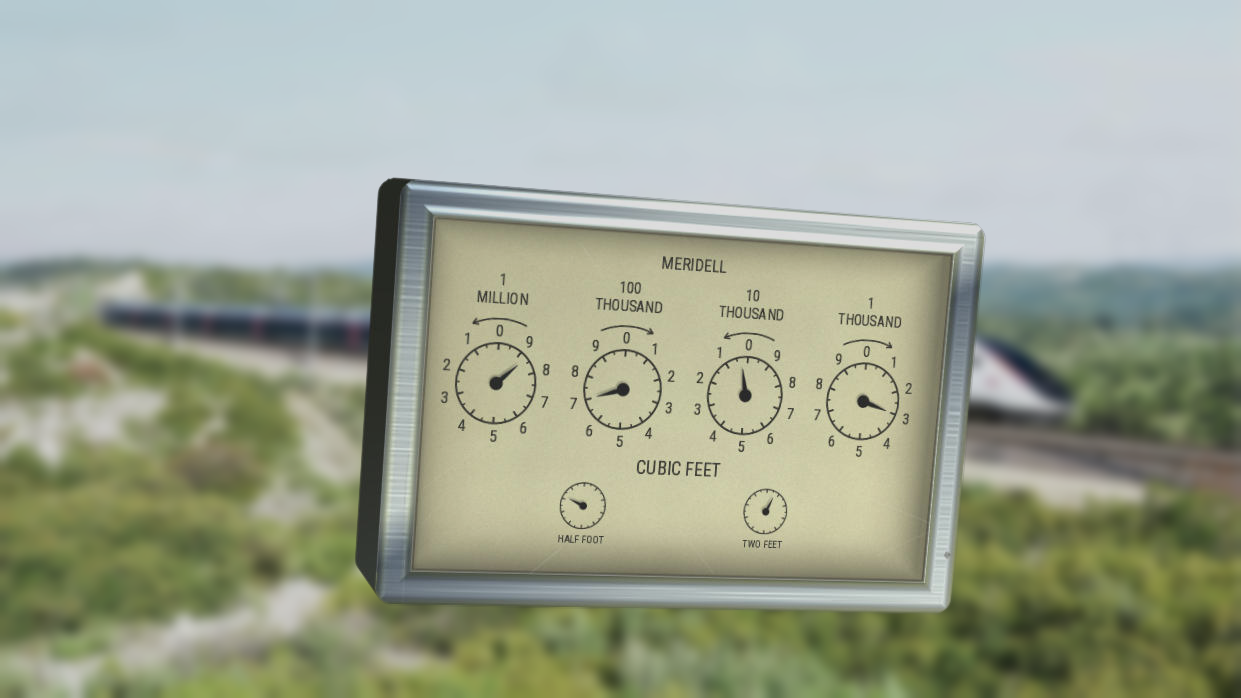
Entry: 870300 ft³
